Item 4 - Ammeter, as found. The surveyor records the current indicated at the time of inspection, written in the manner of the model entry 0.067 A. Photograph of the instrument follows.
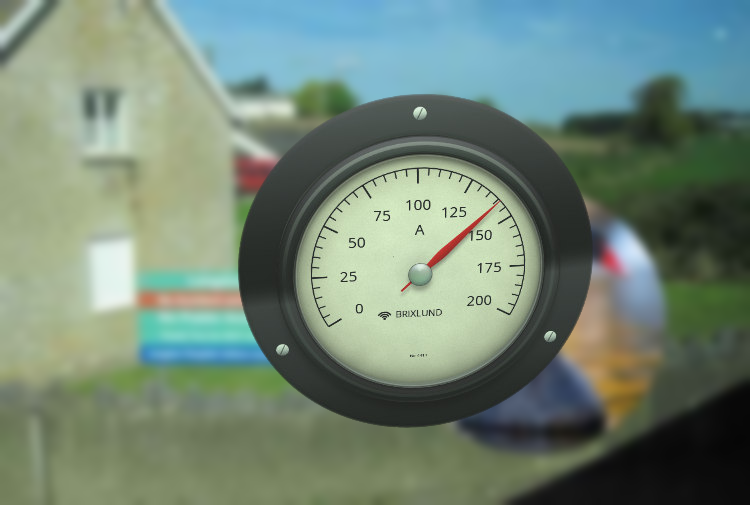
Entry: 140 A
